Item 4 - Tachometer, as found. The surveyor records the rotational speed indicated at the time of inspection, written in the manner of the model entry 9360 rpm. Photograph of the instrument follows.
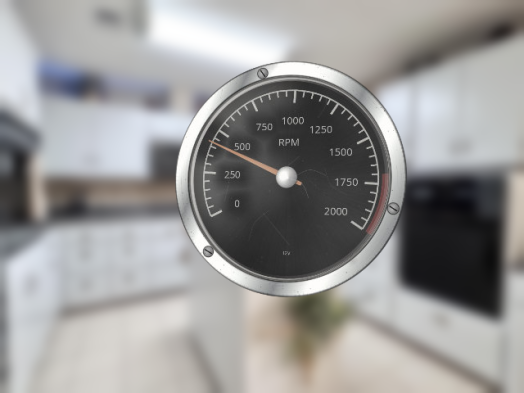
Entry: 425 rpm
